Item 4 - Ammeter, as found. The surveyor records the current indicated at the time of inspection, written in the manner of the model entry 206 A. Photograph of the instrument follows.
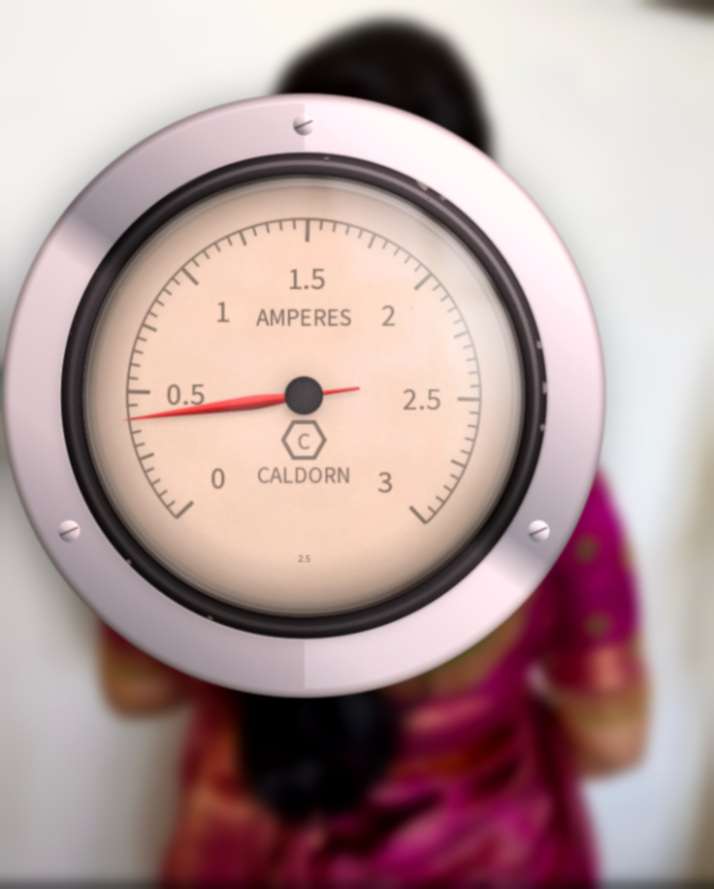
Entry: 0.4 A
